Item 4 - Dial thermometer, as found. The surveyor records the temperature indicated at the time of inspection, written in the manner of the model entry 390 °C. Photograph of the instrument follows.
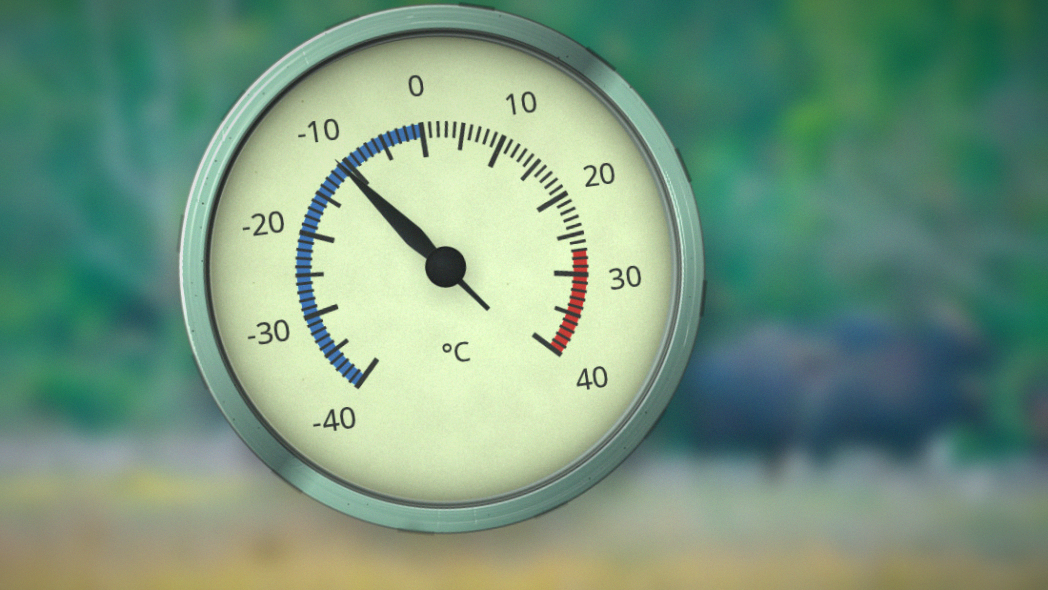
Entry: -11 °C
